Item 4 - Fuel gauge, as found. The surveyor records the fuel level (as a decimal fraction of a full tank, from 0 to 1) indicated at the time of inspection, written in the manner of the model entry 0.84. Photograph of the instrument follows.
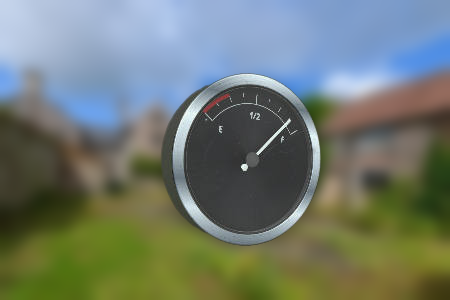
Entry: 0.875
